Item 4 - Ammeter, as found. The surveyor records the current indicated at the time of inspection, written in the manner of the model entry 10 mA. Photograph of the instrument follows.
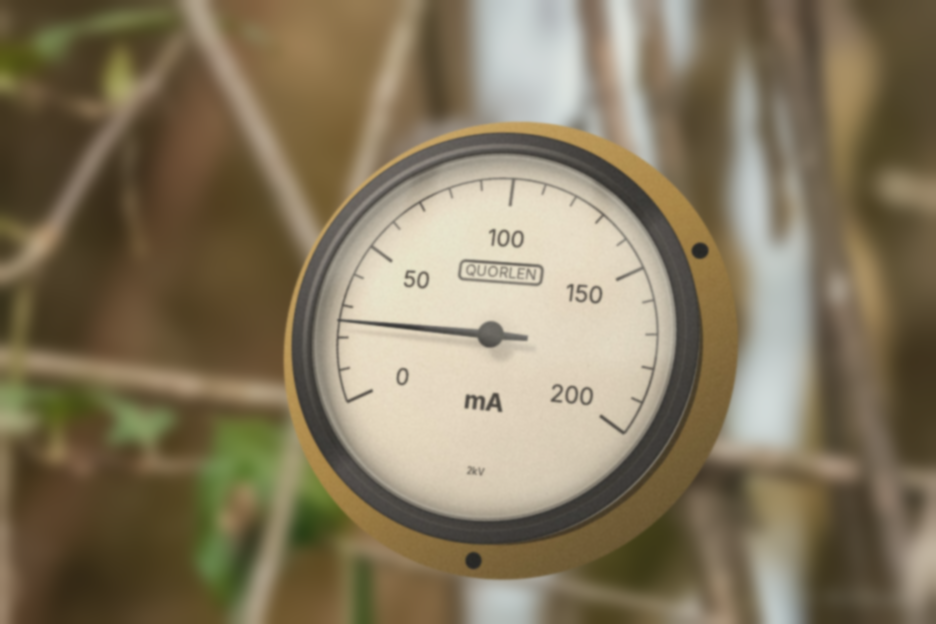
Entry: 25 mA
